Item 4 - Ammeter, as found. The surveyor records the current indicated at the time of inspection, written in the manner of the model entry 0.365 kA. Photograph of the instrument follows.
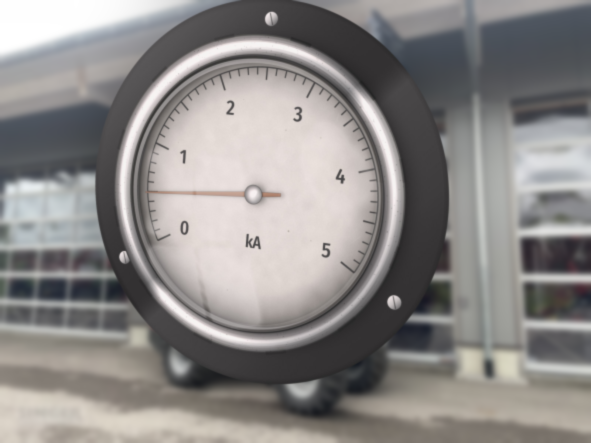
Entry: 0.5 kA
